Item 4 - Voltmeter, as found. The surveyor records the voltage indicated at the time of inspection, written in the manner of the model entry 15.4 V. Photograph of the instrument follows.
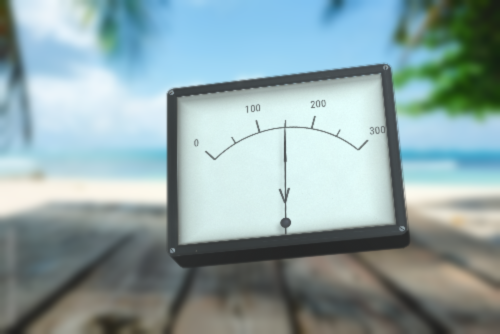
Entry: 150 V
